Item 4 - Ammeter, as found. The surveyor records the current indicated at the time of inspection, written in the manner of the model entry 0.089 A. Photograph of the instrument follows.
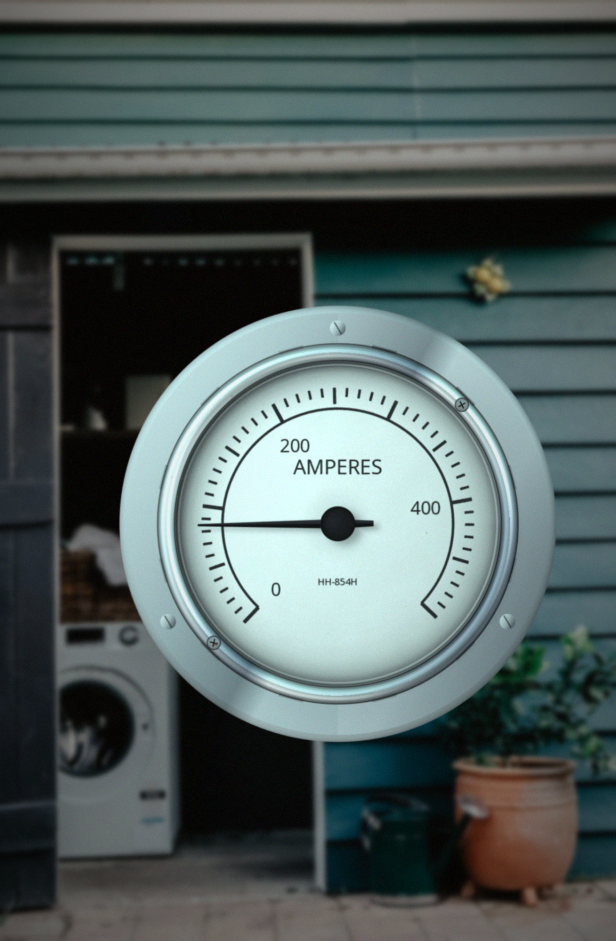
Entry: 85 A
